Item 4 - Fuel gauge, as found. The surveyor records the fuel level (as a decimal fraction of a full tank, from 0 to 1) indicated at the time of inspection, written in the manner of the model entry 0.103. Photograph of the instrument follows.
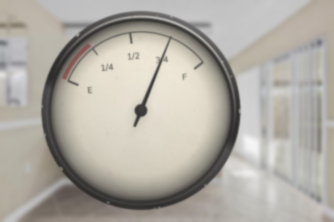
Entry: 0.75
